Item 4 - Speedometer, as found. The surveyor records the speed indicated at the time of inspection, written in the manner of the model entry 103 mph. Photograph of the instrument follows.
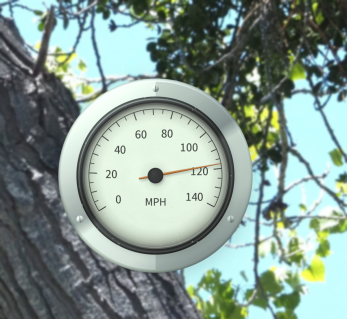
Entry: 117.5 mph
